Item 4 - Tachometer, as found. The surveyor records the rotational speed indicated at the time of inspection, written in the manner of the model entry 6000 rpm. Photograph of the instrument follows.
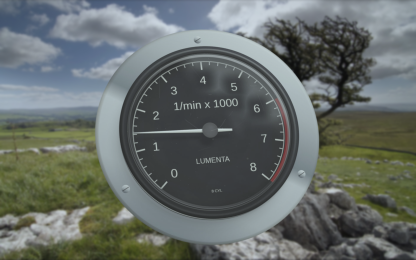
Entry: 1400 rpm
